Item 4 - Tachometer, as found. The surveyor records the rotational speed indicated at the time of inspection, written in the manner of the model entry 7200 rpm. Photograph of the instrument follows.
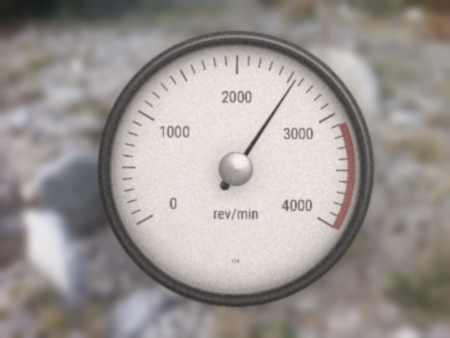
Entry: 2550 rpm
